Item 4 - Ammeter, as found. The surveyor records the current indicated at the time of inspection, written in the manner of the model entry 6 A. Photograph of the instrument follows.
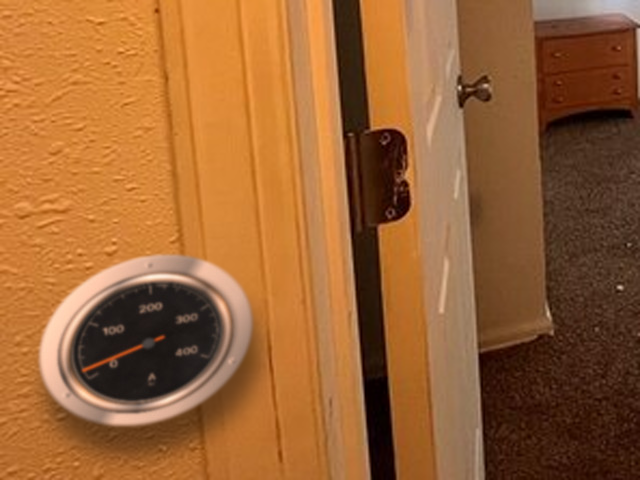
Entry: 20 A
